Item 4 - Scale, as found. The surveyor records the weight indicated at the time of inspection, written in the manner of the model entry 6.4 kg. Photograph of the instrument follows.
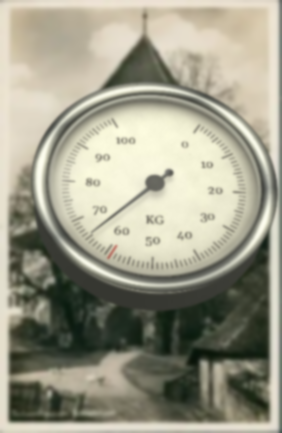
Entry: 65 kg
